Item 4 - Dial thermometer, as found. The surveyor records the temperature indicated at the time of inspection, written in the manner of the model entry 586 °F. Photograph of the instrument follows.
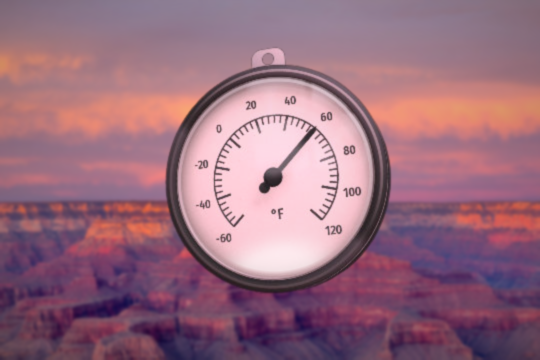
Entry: 60 °F
